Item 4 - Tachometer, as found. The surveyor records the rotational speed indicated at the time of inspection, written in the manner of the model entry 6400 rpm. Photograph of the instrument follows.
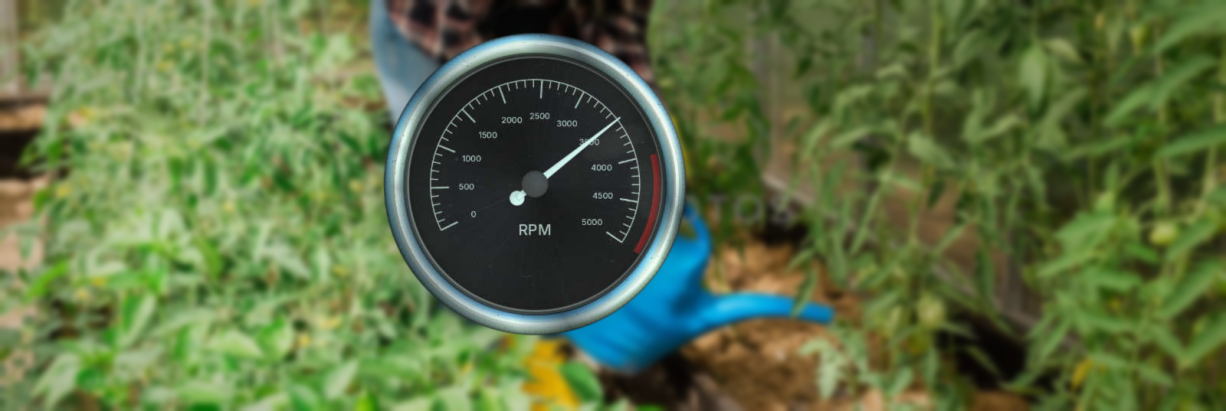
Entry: 3500 rpm
